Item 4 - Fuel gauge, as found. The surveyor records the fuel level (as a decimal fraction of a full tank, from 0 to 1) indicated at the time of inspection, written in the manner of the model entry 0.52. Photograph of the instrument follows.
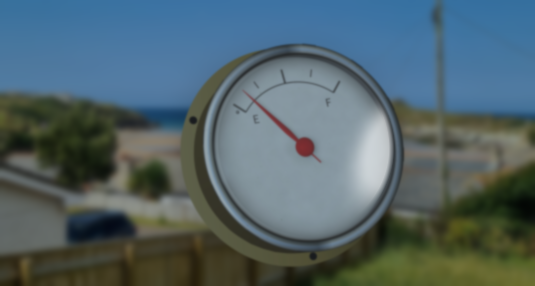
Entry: 0.125
